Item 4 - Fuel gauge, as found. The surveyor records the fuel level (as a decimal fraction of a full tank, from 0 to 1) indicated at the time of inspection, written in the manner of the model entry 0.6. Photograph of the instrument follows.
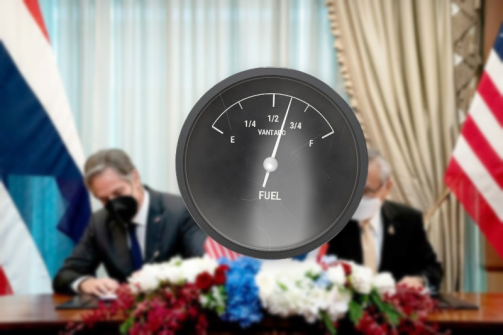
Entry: 0.625
